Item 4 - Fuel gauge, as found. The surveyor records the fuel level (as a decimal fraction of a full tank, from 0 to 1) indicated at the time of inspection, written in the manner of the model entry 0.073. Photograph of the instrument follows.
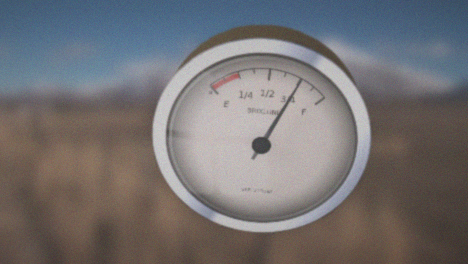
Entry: 0.75
